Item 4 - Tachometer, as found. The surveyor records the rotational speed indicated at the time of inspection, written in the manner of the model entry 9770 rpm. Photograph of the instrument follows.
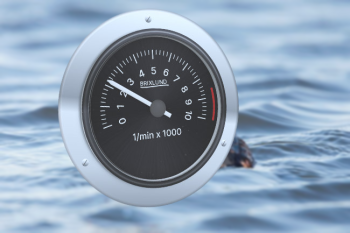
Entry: 2200 rpm
